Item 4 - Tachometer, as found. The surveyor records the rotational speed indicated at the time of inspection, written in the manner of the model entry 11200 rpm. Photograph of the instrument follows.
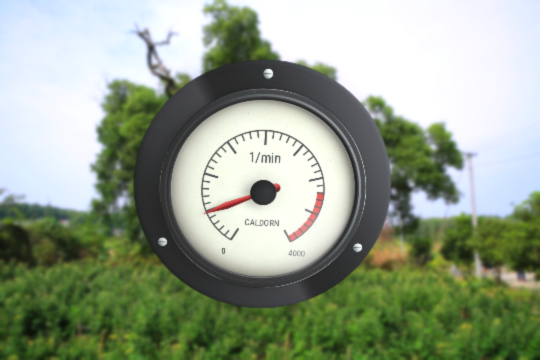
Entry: 500 rpm
